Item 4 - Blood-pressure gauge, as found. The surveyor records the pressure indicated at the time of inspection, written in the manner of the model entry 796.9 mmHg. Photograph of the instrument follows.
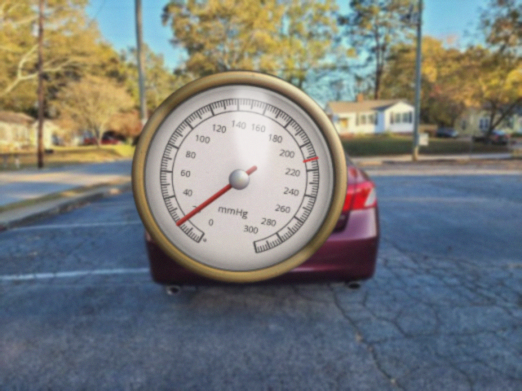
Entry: 20 mmHg
